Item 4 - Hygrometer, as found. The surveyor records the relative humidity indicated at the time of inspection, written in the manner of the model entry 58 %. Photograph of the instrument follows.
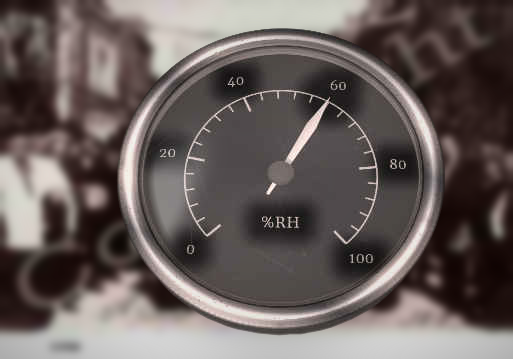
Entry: 60 %
